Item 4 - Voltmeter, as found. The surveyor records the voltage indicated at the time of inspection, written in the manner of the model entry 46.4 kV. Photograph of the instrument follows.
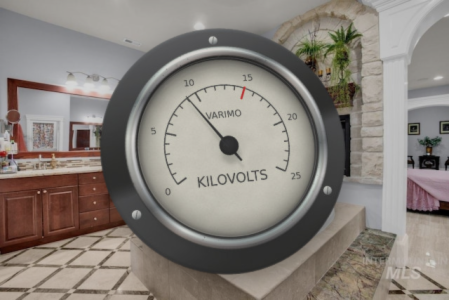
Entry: 9 kV
